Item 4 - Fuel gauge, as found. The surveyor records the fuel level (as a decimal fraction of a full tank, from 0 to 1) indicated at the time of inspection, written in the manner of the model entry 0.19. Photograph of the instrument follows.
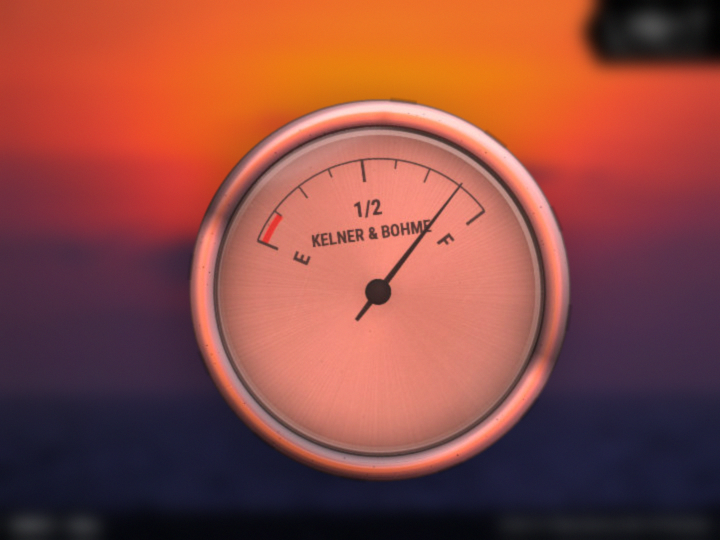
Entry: 0.875
